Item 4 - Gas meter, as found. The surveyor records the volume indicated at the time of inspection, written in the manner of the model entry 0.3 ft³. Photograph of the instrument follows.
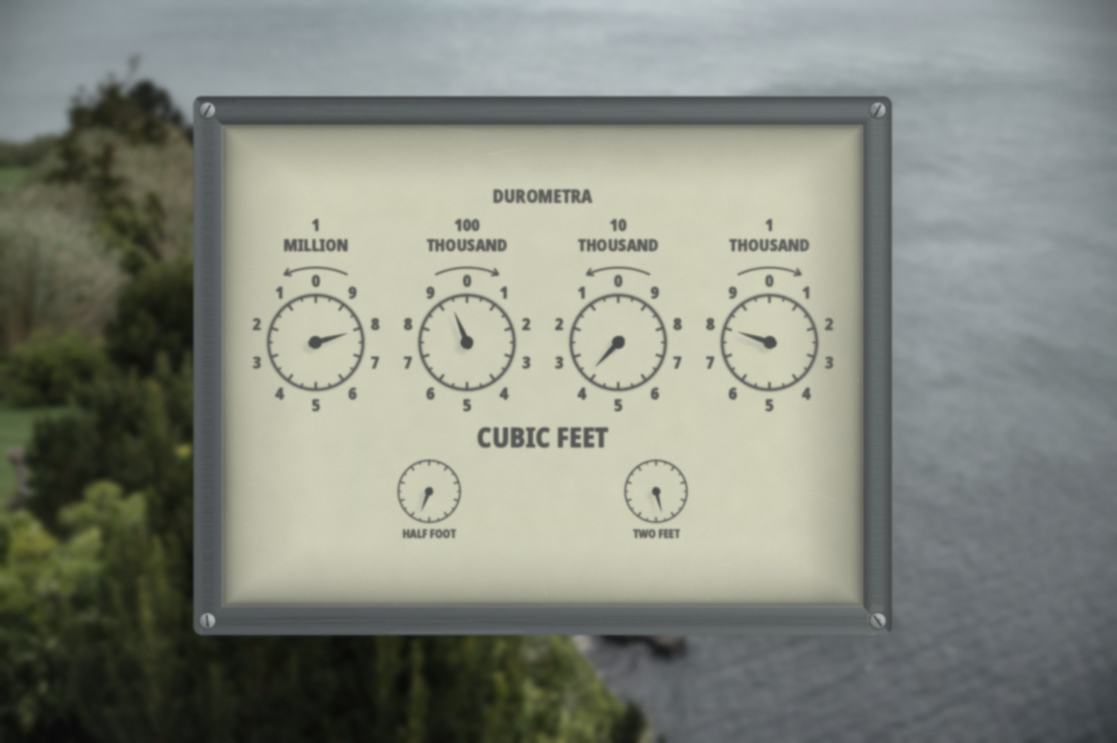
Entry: 793800 ft³
